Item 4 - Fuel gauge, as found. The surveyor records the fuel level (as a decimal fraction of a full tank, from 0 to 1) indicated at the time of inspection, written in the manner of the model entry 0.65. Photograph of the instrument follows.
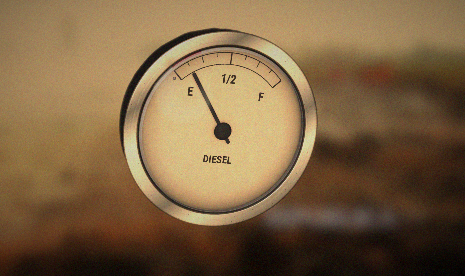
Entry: 0.125
